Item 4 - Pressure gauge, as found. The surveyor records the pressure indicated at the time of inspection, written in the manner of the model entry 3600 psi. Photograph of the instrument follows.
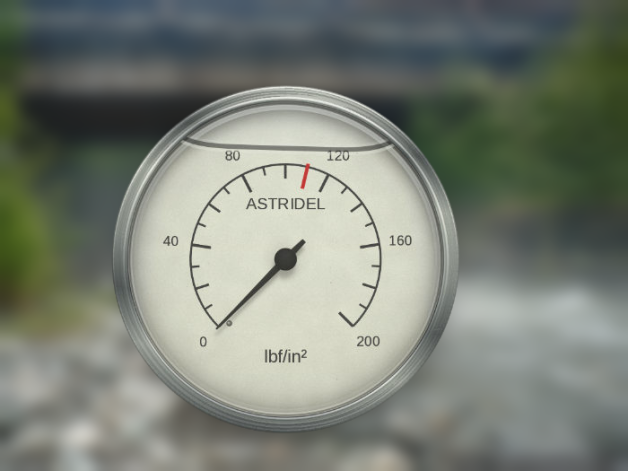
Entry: 0 psi
